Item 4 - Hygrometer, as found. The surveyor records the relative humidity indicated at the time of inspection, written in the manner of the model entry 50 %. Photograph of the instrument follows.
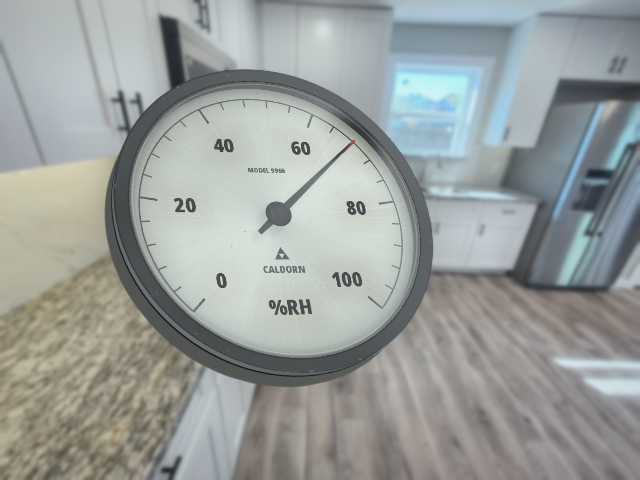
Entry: 68 %
